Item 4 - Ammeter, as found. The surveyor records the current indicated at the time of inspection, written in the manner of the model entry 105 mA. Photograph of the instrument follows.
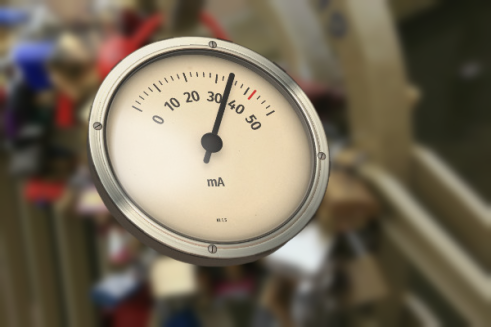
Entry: 34 mA
